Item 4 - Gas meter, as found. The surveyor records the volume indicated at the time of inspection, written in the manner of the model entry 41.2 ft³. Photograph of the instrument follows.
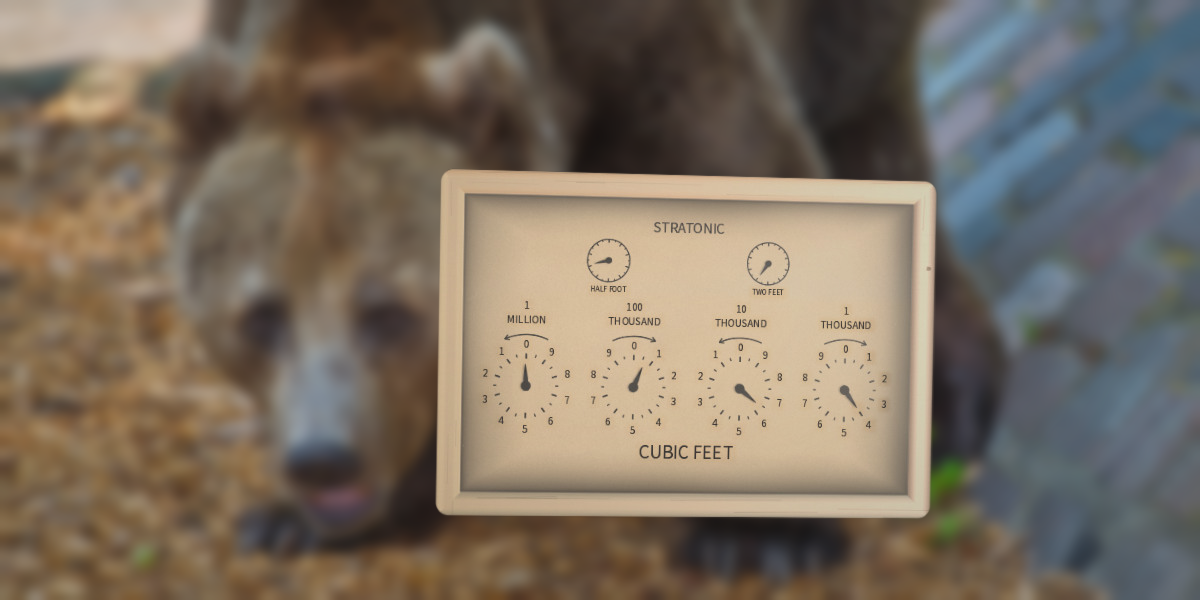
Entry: 6400 ft³
